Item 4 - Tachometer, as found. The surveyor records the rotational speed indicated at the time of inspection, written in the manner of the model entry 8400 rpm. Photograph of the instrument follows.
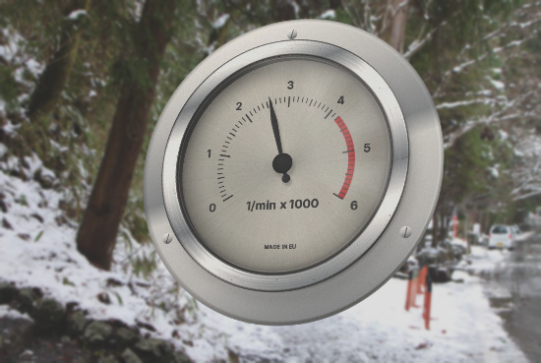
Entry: 2600 rpm
